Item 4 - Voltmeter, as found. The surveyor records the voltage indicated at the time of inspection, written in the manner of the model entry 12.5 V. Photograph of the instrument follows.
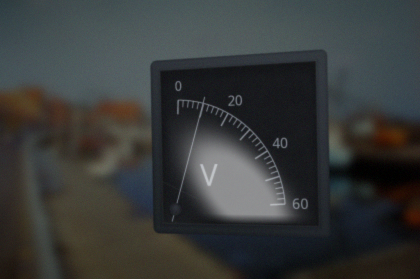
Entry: 10 V
